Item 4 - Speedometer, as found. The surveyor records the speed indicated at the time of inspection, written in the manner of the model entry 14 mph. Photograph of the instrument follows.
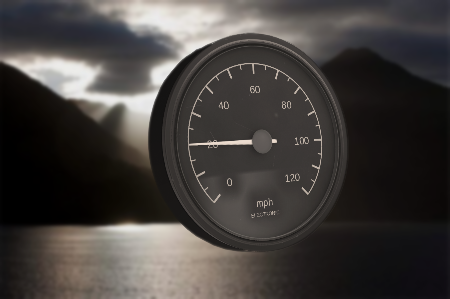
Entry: 20 mph
